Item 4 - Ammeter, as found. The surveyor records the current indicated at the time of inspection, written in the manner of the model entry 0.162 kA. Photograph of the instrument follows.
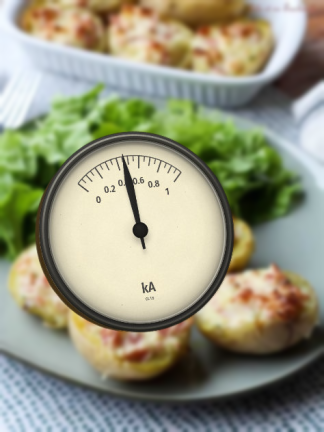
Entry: 0.45 kA
